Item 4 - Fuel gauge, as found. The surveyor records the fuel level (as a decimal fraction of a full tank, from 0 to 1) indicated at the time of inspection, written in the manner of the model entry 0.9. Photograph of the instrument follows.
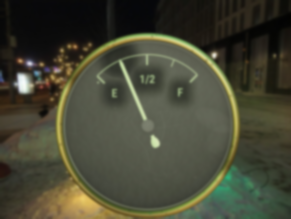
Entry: 0.25
